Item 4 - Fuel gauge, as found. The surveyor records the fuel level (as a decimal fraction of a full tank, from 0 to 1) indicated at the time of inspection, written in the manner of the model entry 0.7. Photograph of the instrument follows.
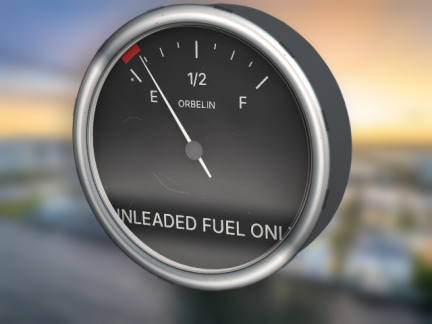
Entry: 0.125
